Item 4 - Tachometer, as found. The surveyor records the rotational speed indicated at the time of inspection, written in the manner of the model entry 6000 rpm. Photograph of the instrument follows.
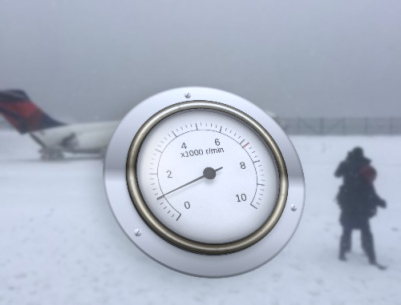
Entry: 1000 rpm
